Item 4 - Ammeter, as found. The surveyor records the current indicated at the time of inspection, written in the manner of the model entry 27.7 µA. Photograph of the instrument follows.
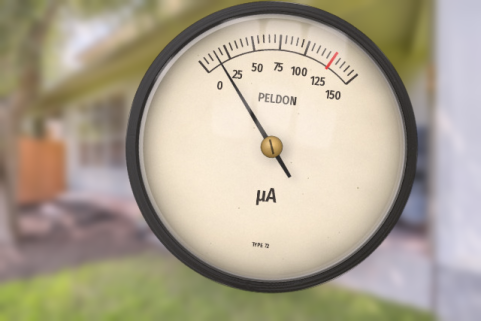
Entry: 15 µA
